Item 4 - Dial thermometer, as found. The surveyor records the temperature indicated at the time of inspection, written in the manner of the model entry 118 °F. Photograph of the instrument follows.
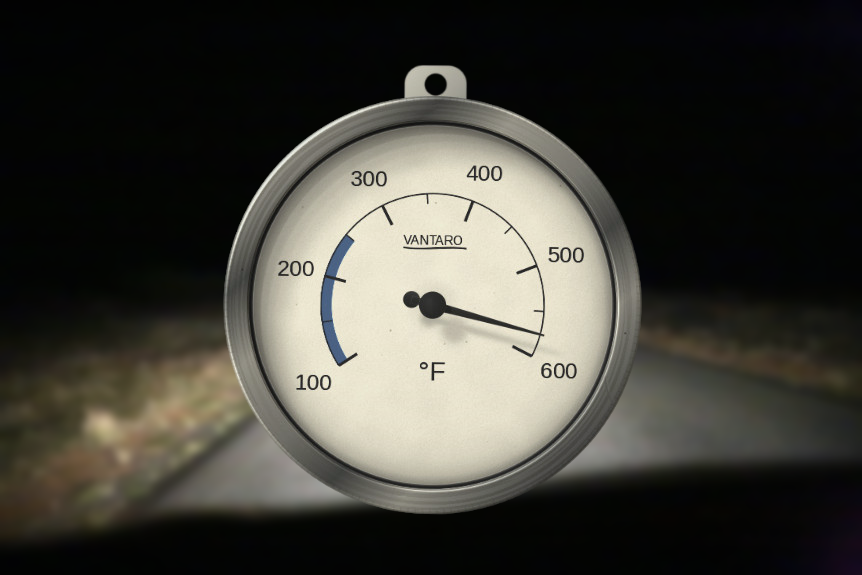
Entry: 575 °F
